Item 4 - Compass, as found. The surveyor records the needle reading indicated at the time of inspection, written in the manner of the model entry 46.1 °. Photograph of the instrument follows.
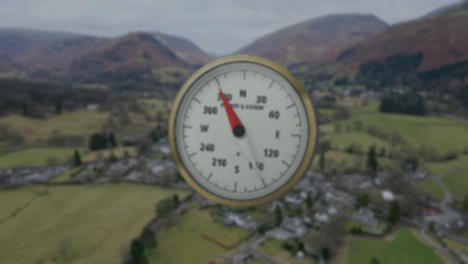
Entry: 330 °
